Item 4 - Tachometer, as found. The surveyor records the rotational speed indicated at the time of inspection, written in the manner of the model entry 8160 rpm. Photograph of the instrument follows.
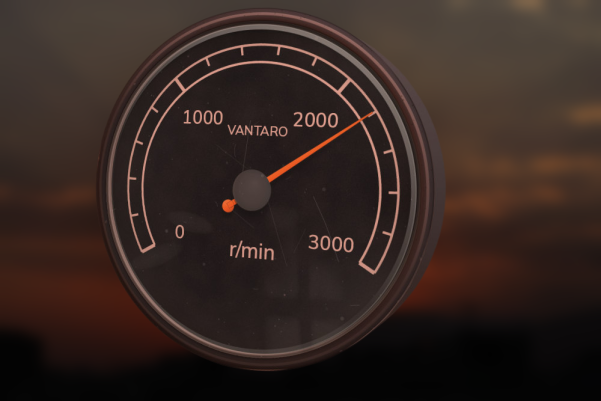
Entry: 2200 rpm
